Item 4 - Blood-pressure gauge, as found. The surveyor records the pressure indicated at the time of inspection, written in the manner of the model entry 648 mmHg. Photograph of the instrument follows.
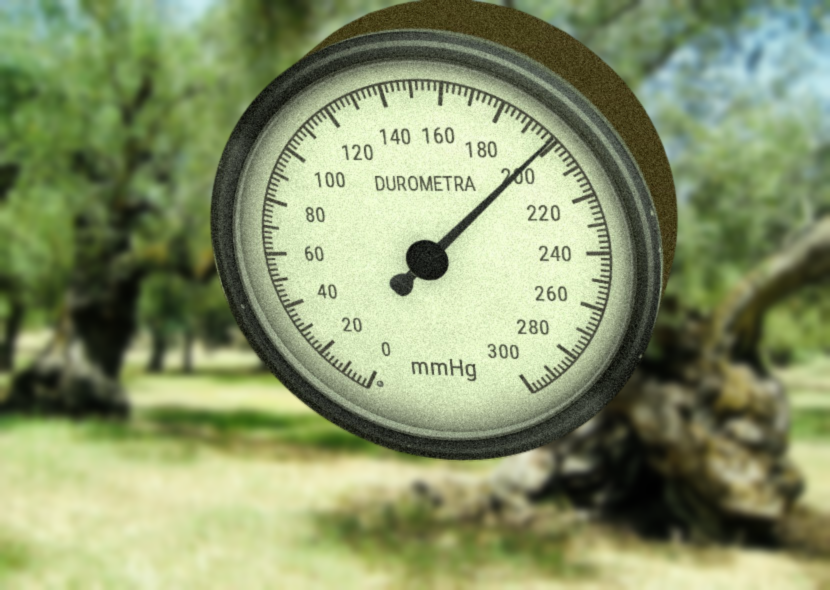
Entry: 198 mmHg
